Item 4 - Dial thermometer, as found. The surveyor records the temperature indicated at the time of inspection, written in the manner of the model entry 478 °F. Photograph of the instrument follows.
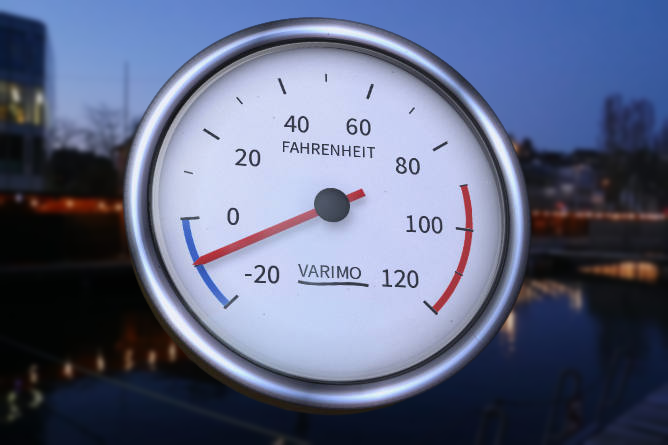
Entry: -10 °F
